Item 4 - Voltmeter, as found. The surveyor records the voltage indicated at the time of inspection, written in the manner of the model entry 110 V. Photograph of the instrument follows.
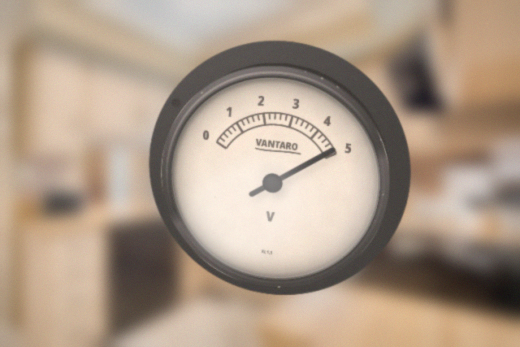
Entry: 4.8 V
